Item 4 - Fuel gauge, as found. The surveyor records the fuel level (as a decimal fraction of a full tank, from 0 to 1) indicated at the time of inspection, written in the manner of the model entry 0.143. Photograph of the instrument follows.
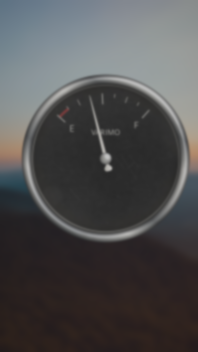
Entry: 0.375
